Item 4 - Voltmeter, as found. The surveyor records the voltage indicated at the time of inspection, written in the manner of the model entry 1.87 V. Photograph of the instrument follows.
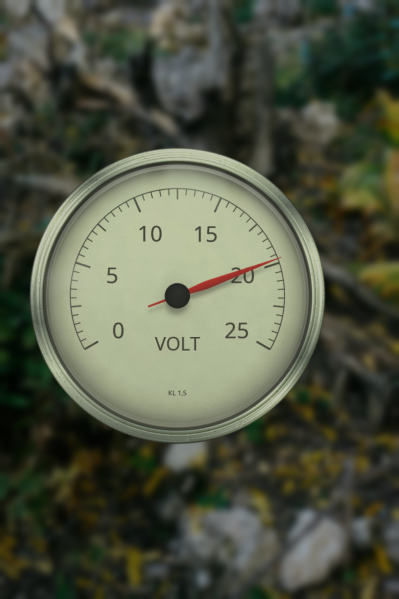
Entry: 19.75 V
